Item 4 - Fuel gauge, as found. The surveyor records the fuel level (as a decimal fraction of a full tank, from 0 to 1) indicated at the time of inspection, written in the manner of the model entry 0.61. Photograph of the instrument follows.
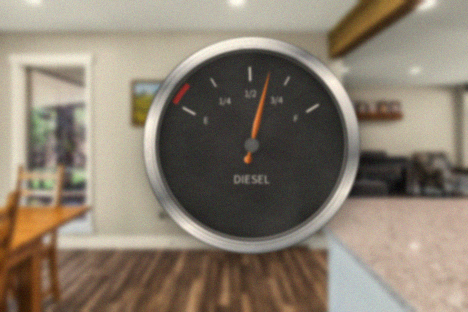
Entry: 0.625
